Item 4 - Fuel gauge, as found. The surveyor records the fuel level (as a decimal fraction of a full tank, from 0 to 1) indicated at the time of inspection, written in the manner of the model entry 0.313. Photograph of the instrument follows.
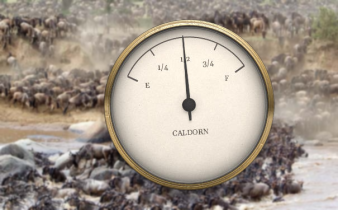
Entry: 0.5
